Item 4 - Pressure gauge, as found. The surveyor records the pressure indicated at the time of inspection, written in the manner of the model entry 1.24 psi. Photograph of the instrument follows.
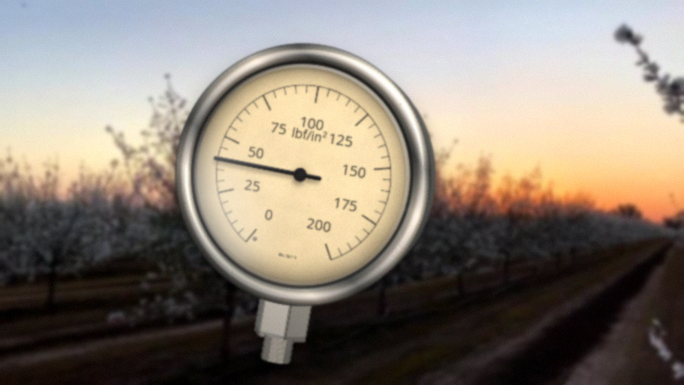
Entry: 40 psi
